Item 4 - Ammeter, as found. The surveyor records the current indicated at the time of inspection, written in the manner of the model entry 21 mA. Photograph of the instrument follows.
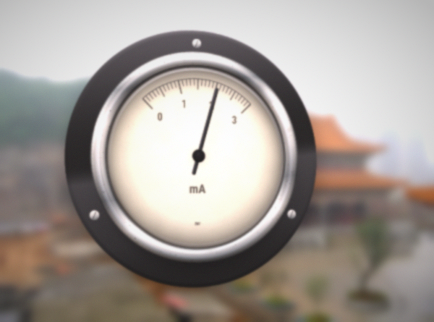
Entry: 2 mA
